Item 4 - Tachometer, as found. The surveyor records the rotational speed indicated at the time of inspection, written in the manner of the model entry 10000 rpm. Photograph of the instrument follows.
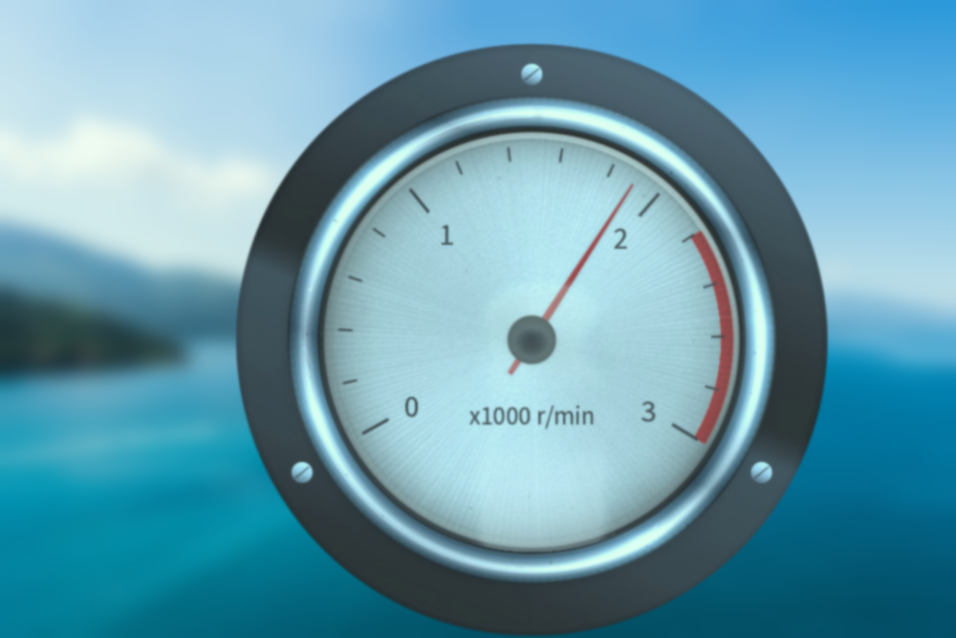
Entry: 1900 rpm
